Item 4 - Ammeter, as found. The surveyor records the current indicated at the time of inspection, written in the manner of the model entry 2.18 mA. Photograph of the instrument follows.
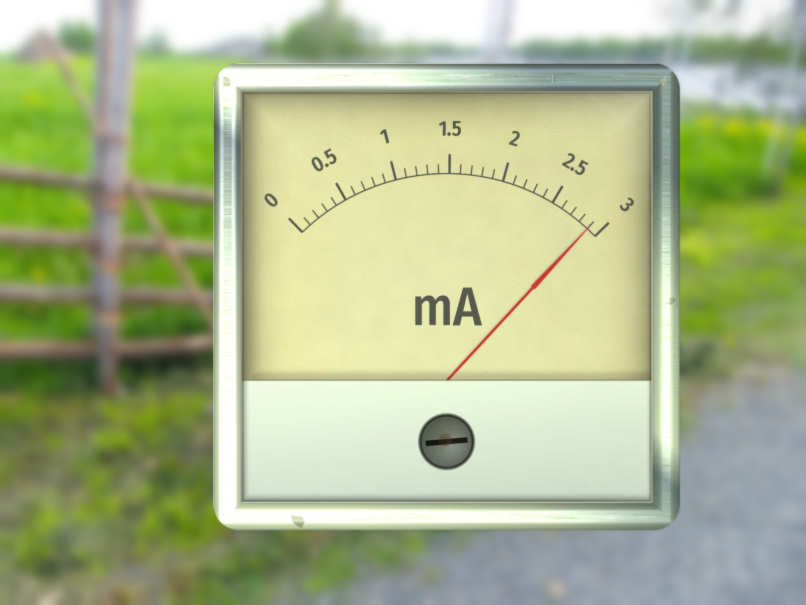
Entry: 2.9 mA
